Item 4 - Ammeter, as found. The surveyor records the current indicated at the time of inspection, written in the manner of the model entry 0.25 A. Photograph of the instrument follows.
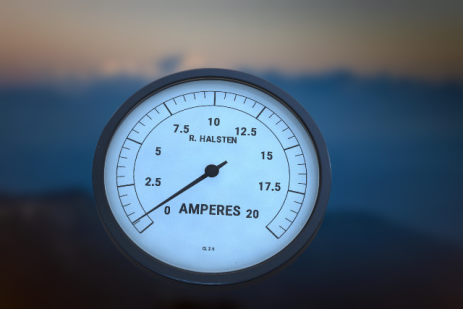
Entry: 0.5 A
